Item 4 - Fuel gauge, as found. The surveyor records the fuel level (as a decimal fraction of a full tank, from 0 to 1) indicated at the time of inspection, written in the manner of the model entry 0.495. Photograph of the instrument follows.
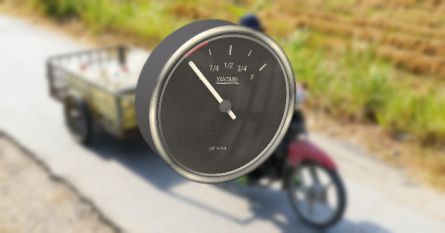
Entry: 0
